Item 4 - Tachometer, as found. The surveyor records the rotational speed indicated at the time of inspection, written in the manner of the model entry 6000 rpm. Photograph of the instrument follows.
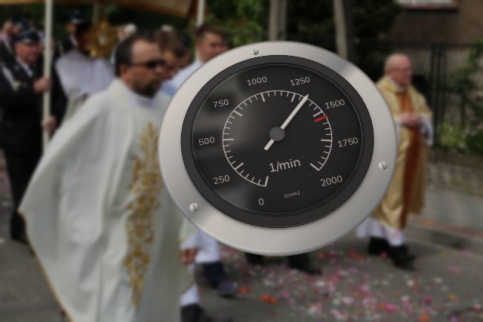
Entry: 1350 rpm
